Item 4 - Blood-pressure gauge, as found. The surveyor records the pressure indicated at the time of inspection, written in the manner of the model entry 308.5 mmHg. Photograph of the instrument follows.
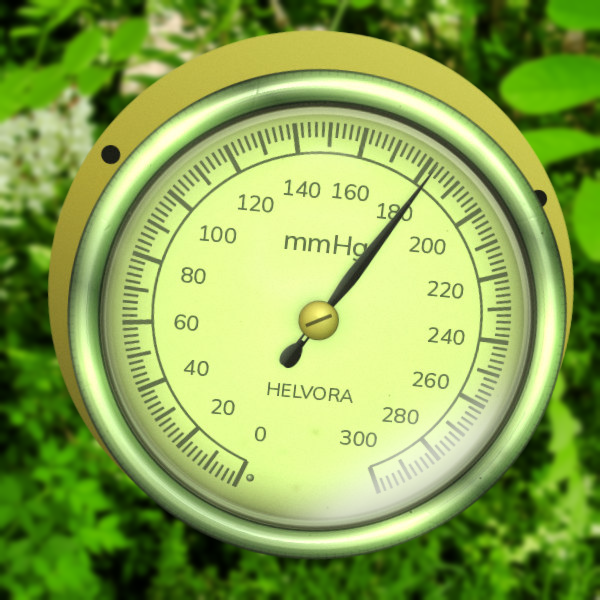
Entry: 182 mmHg
